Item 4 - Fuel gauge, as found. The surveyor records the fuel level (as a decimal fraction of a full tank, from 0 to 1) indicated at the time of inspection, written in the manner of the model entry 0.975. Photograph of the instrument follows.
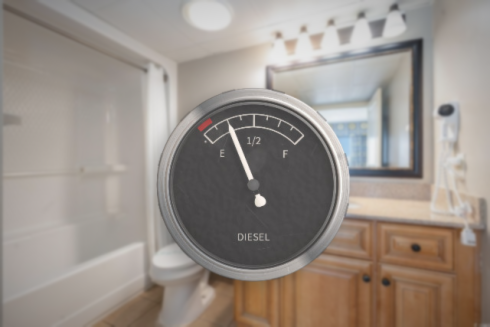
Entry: 0.25
